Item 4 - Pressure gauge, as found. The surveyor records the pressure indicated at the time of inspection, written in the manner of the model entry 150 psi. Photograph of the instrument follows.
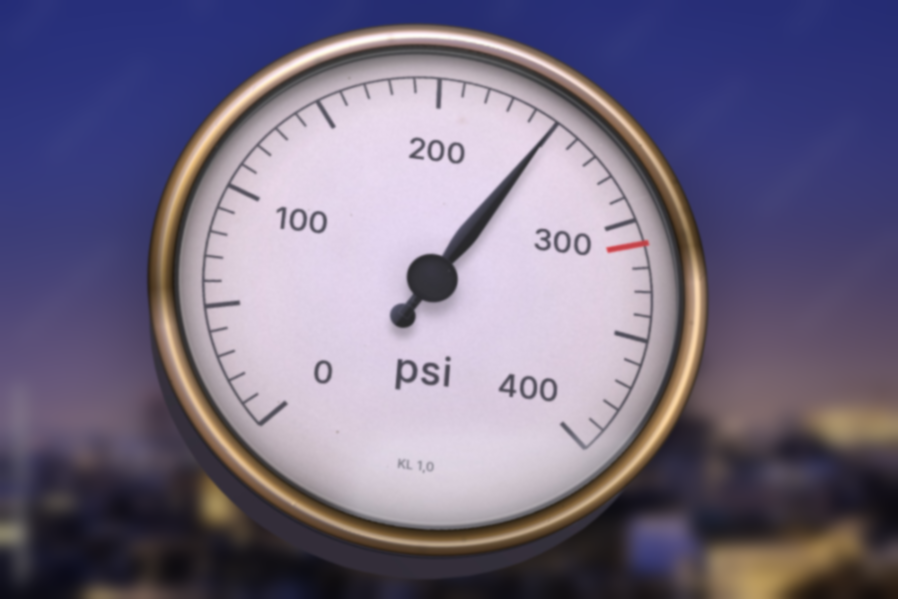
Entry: 250 psi
